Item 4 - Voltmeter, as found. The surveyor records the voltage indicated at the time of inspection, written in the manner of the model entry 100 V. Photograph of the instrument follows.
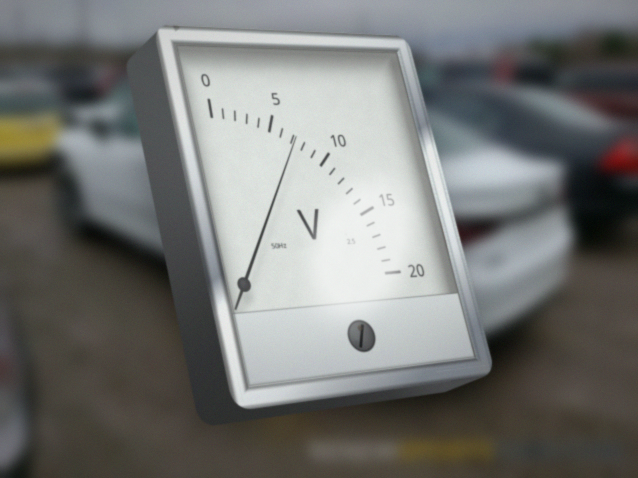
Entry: 7 V
